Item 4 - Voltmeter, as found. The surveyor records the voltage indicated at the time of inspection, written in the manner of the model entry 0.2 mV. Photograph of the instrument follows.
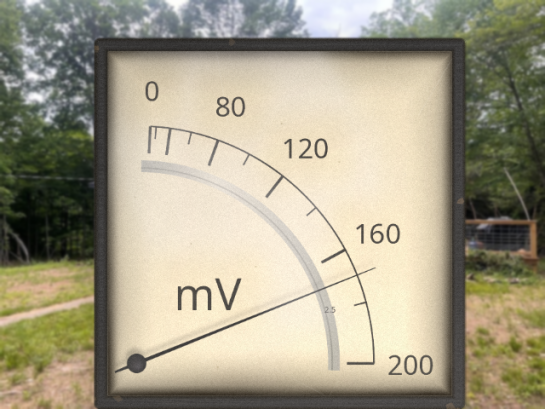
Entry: 170 mV
